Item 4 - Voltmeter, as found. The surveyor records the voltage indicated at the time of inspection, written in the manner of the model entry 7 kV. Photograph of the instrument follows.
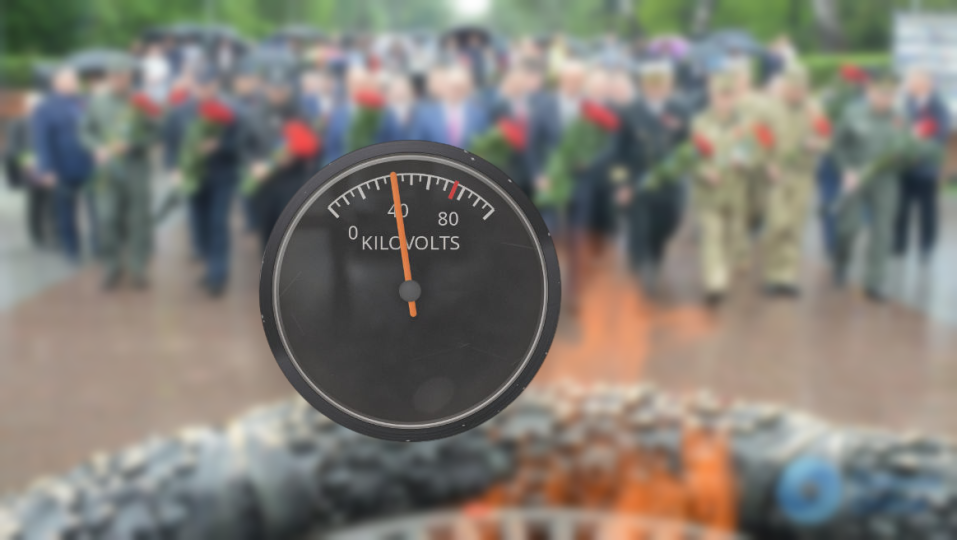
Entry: 40 kV
